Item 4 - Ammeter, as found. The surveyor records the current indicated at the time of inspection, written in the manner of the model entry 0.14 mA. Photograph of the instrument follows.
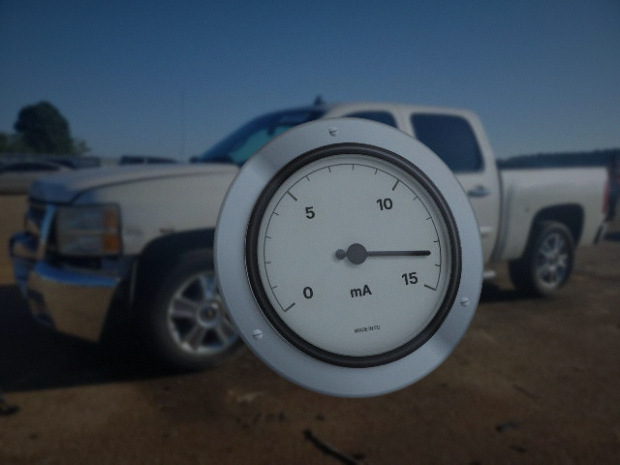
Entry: 13.5 mA
